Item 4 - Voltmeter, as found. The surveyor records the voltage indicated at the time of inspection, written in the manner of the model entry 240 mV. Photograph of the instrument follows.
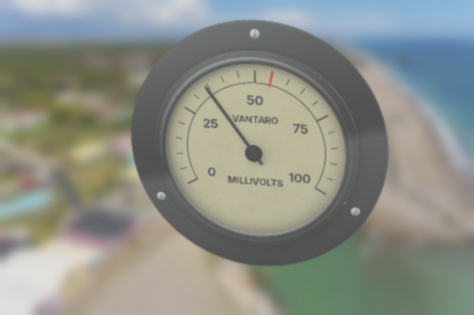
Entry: 35 mV
